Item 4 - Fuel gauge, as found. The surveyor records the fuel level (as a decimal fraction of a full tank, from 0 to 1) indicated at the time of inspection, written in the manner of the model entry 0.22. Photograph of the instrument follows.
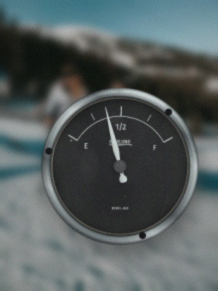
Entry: 0.375
